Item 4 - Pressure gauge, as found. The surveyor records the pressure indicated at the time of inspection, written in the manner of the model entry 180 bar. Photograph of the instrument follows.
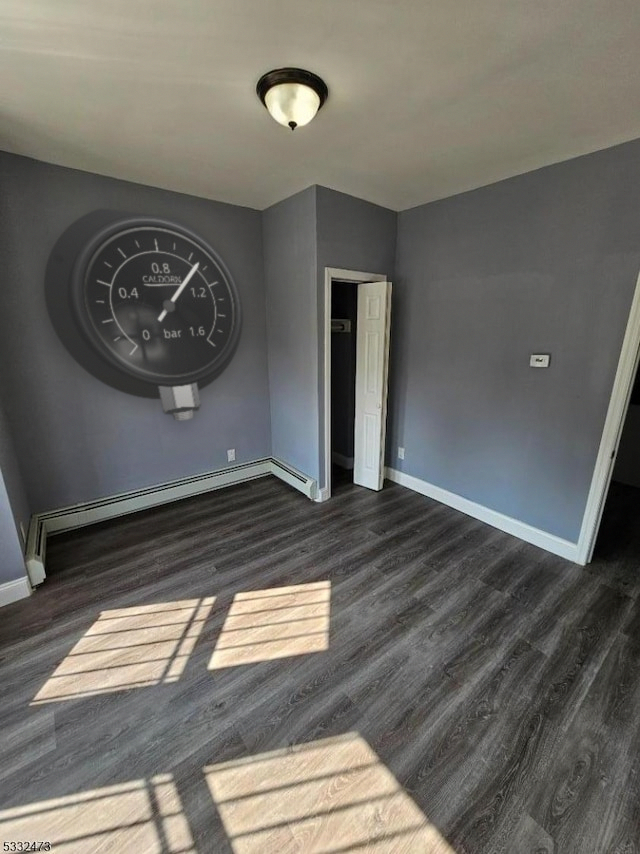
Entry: 1.05 bar
